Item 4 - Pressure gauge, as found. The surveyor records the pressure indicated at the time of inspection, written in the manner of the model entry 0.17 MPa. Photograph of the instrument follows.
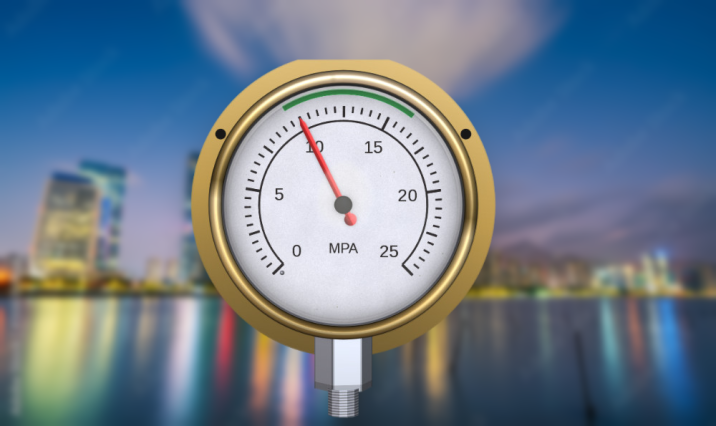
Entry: 10 MPa
